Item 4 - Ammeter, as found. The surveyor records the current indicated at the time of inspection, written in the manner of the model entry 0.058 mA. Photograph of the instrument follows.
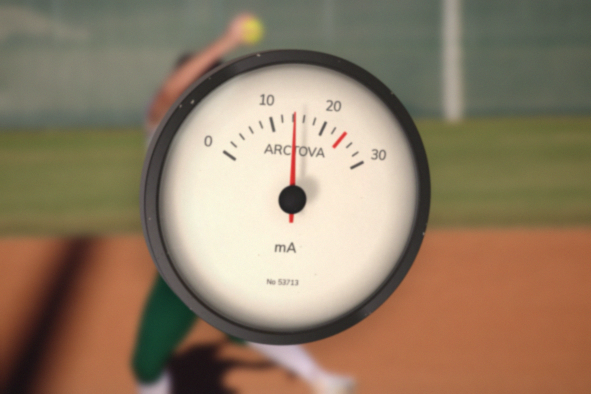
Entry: 14 mA
